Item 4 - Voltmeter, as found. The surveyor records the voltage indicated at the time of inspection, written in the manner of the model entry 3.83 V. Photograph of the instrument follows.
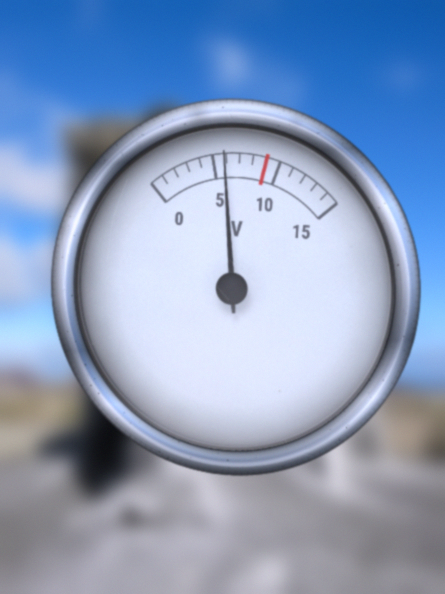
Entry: 6 V
